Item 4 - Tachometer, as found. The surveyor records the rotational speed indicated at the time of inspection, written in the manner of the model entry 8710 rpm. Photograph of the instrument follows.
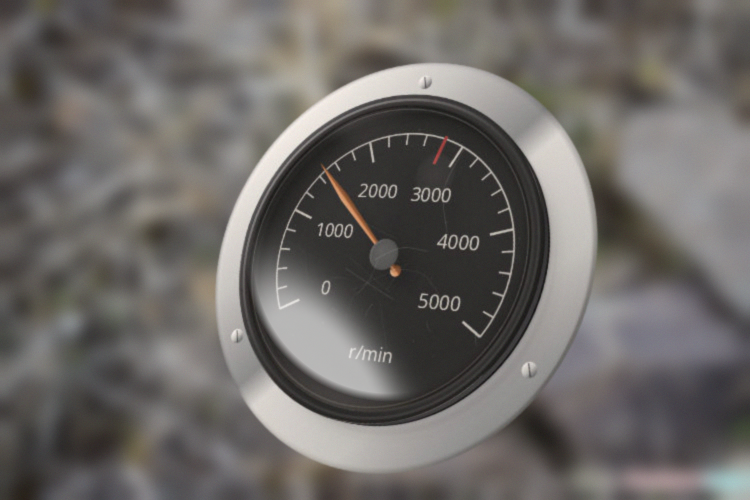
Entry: 1500 rpm
